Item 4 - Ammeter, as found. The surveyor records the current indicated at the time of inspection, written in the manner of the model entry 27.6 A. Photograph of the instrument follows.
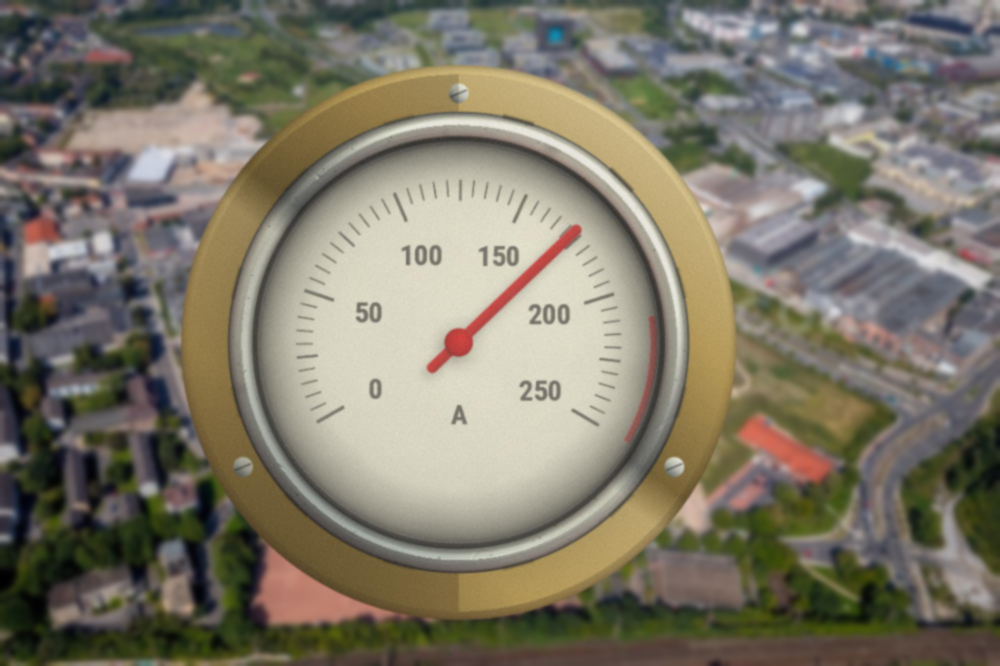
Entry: 172.5 A
